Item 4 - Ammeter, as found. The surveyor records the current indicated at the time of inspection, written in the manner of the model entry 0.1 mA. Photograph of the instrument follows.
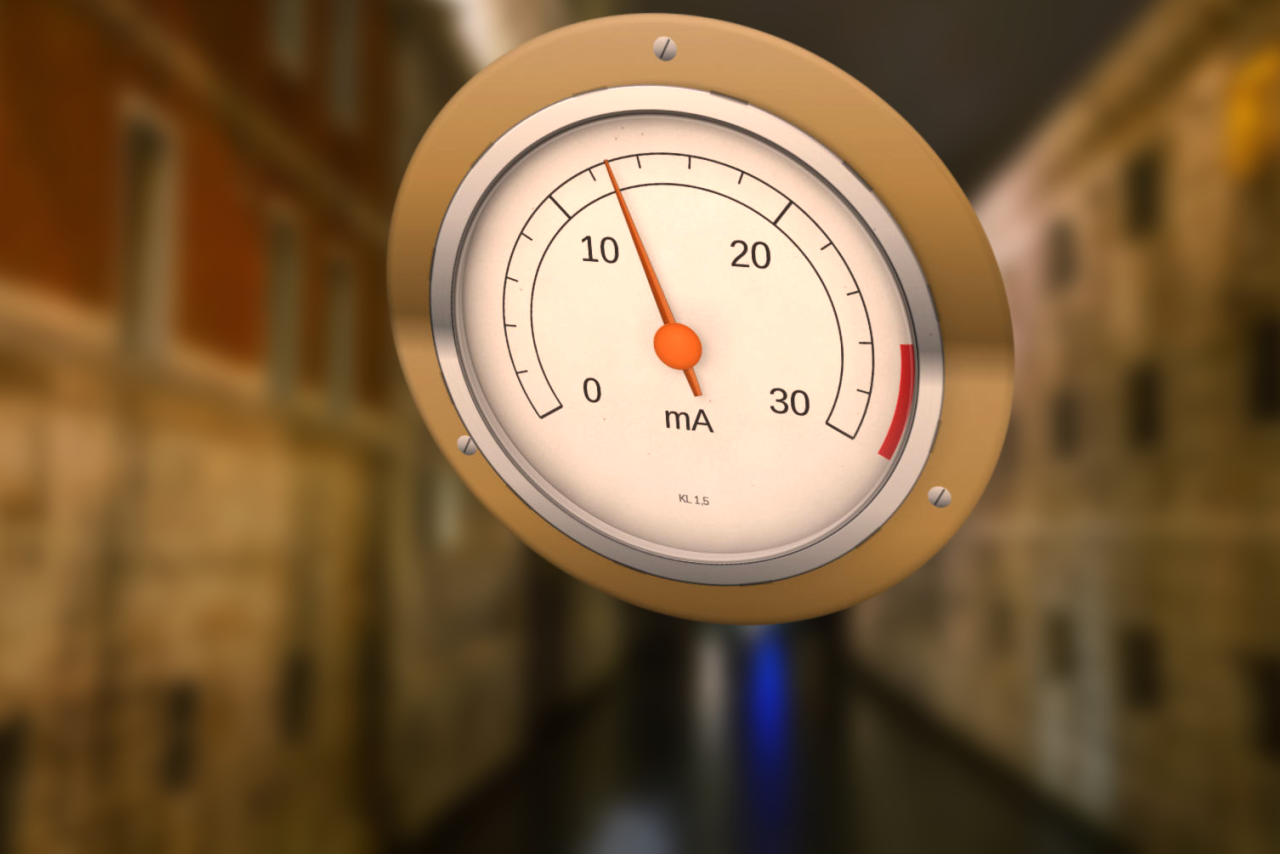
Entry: 13 mA
